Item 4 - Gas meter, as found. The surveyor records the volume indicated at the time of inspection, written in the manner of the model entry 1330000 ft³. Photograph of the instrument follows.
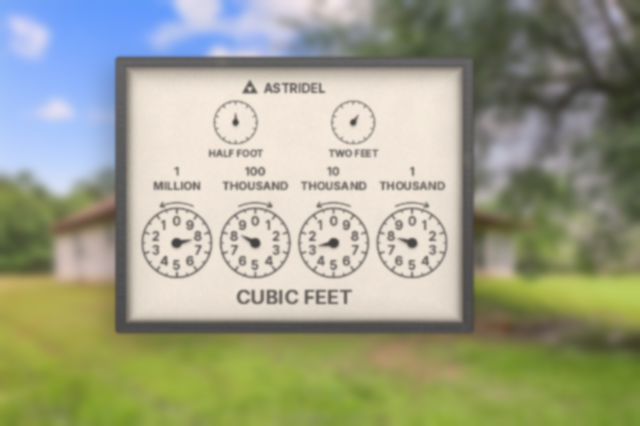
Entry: 782800 ft³
